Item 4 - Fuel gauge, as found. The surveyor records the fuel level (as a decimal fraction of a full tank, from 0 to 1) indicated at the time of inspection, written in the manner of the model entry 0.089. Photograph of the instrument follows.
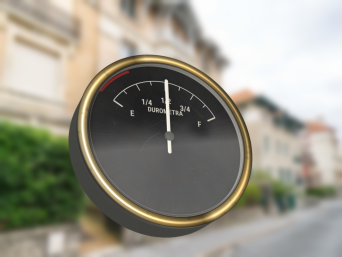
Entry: 0.5
